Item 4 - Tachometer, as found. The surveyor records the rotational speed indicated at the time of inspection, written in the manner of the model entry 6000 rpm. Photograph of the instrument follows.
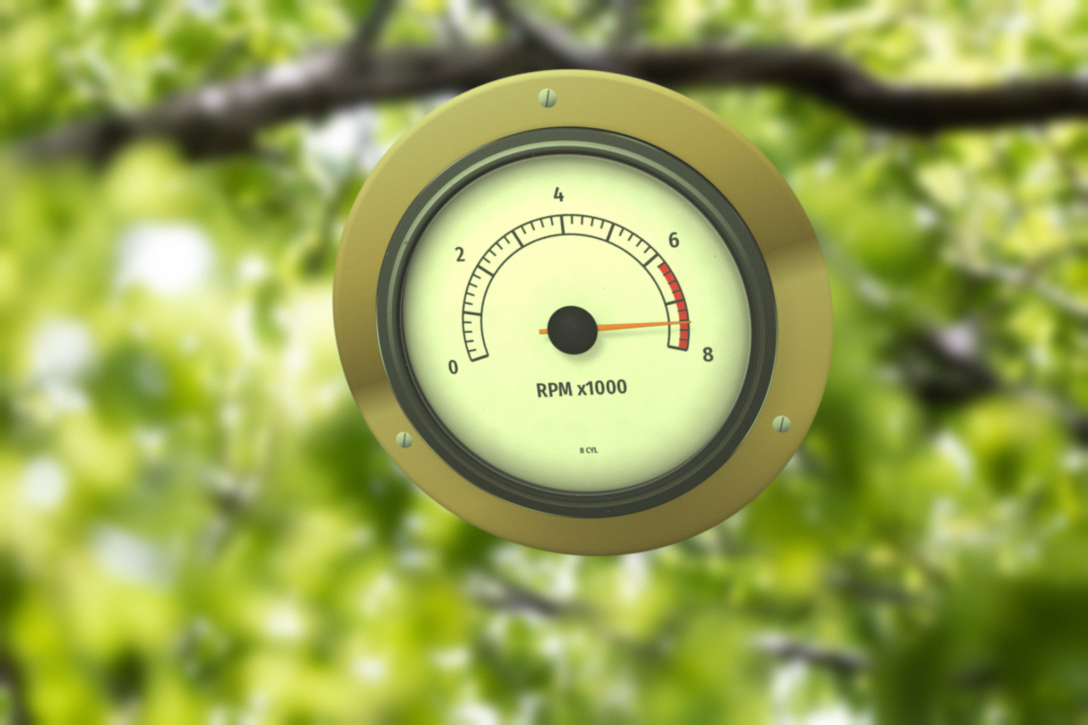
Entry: 7400 rpm
